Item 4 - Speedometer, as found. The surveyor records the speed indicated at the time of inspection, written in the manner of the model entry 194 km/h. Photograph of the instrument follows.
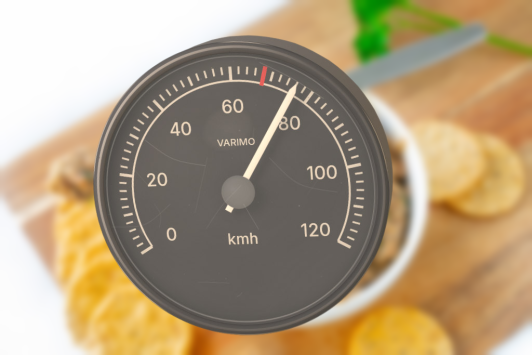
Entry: 76 km/h
